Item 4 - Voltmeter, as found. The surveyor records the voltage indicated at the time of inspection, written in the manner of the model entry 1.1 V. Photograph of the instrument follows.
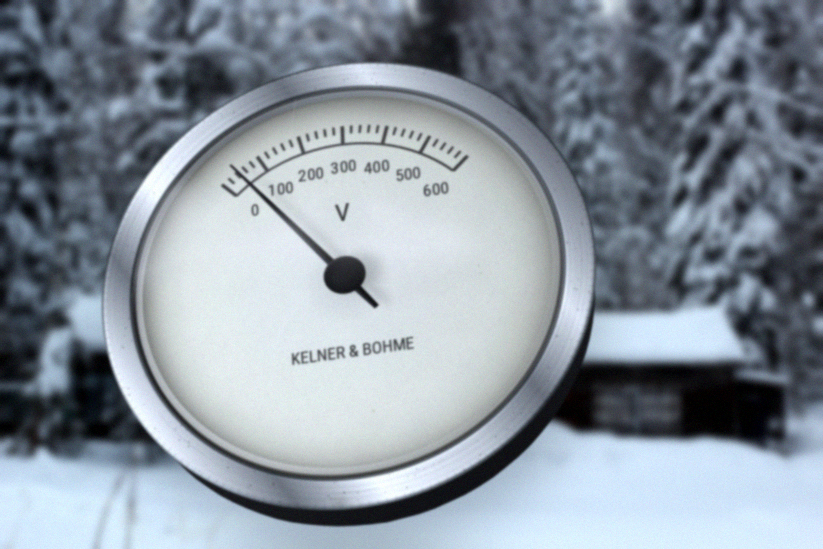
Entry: 40 V
